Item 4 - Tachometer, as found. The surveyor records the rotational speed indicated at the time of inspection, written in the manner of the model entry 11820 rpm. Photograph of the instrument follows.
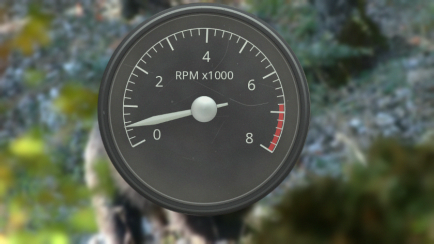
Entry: 500 rpm
